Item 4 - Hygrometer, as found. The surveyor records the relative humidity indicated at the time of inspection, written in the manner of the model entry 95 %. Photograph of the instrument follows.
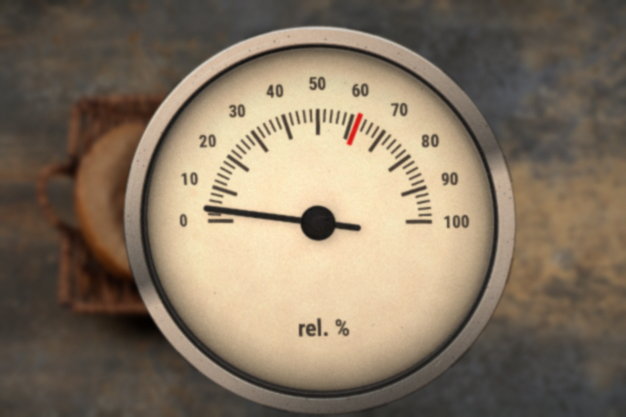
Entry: 4 %
